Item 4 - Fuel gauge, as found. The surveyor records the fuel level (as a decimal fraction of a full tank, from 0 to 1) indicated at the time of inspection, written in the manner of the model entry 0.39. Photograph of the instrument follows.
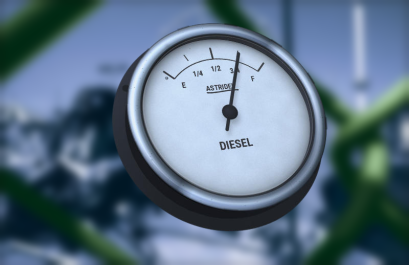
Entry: 0.75
